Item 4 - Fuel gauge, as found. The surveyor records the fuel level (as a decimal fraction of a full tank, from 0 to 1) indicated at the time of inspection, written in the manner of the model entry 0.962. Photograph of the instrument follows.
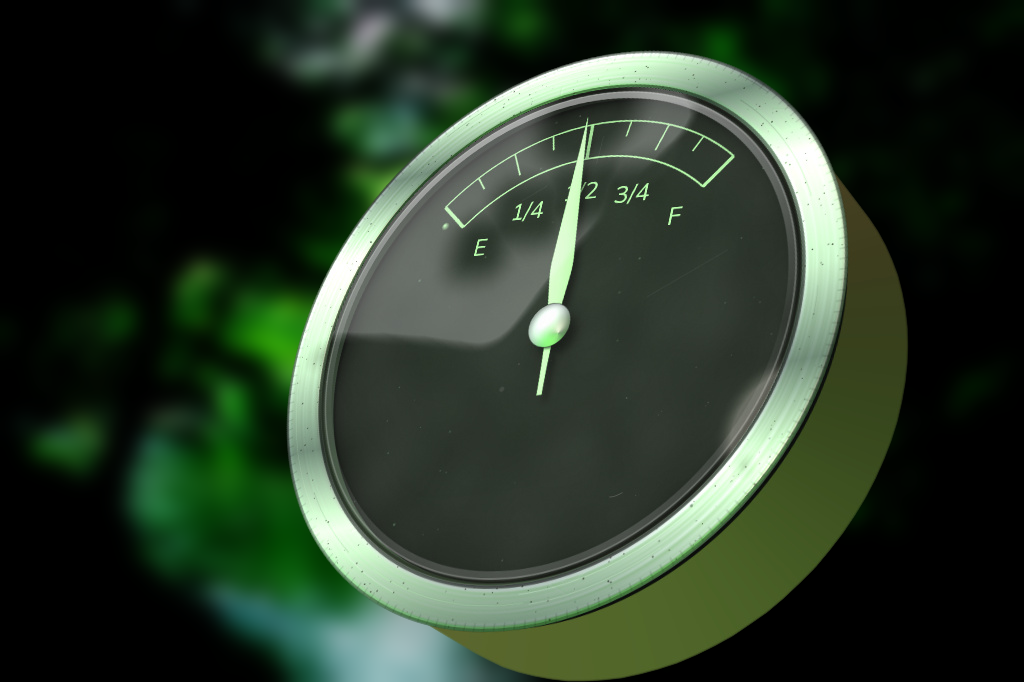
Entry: 0.5
